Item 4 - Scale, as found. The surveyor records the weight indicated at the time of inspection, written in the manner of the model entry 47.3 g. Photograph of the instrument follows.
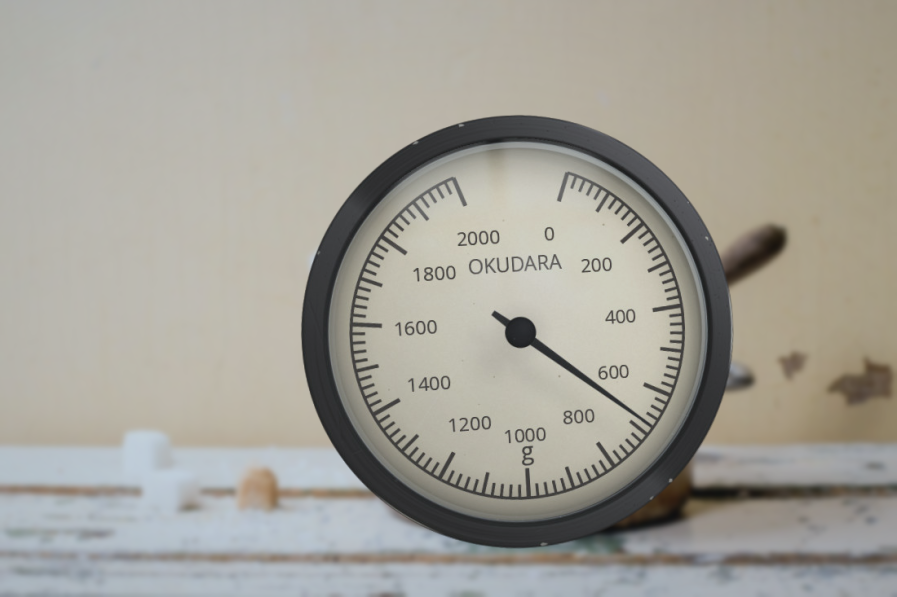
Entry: 680 g
